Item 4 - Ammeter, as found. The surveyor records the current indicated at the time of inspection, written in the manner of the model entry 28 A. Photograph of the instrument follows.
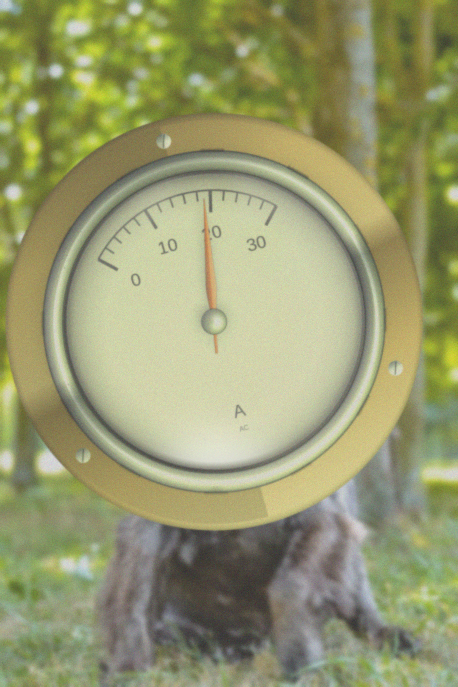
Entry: 19 A
